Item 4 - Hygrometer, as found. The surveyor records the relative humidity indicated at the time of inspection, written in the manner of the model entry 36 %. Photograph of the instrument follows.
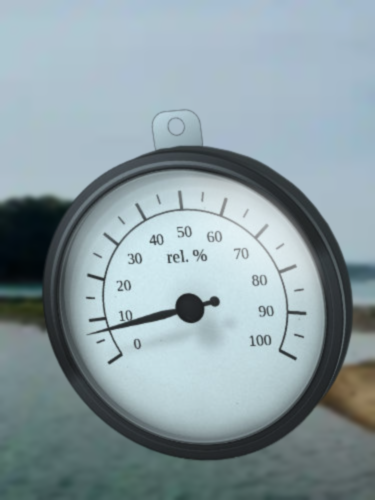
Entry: 7.5 %
